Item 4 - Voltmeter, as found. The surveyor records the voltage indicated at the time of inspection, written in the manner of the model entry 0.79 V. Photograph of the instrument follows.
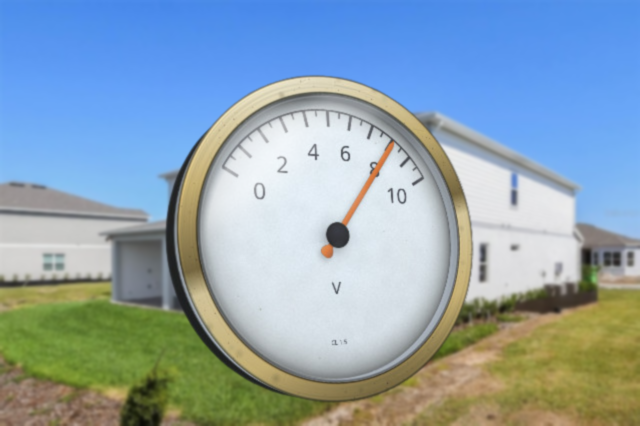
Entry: 8 V
